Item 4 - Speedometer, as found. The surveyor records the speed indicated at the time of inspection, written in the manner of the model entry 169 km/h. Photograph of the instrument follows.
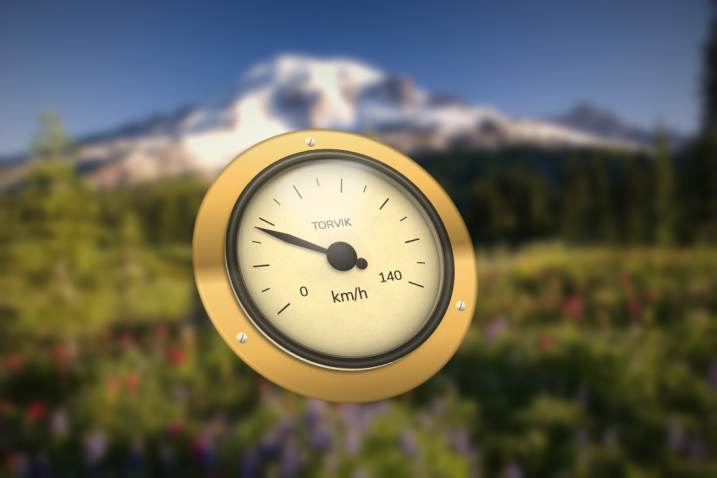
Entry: 35 km/h
